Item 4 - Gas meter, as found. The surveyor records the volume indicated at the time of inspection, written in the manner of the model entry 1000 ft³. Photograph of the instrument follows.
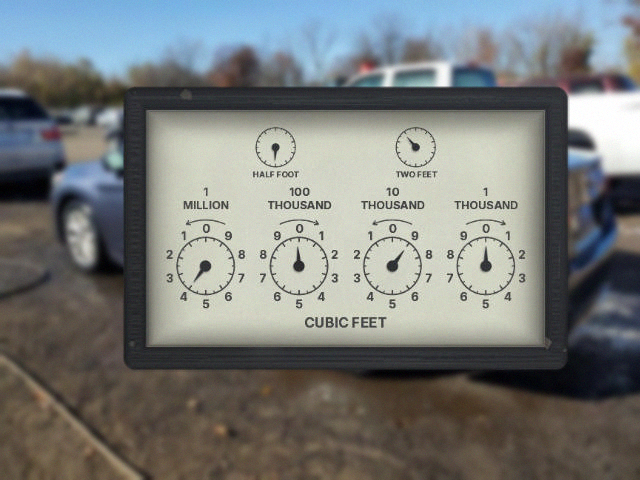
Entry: 399000 ft³
